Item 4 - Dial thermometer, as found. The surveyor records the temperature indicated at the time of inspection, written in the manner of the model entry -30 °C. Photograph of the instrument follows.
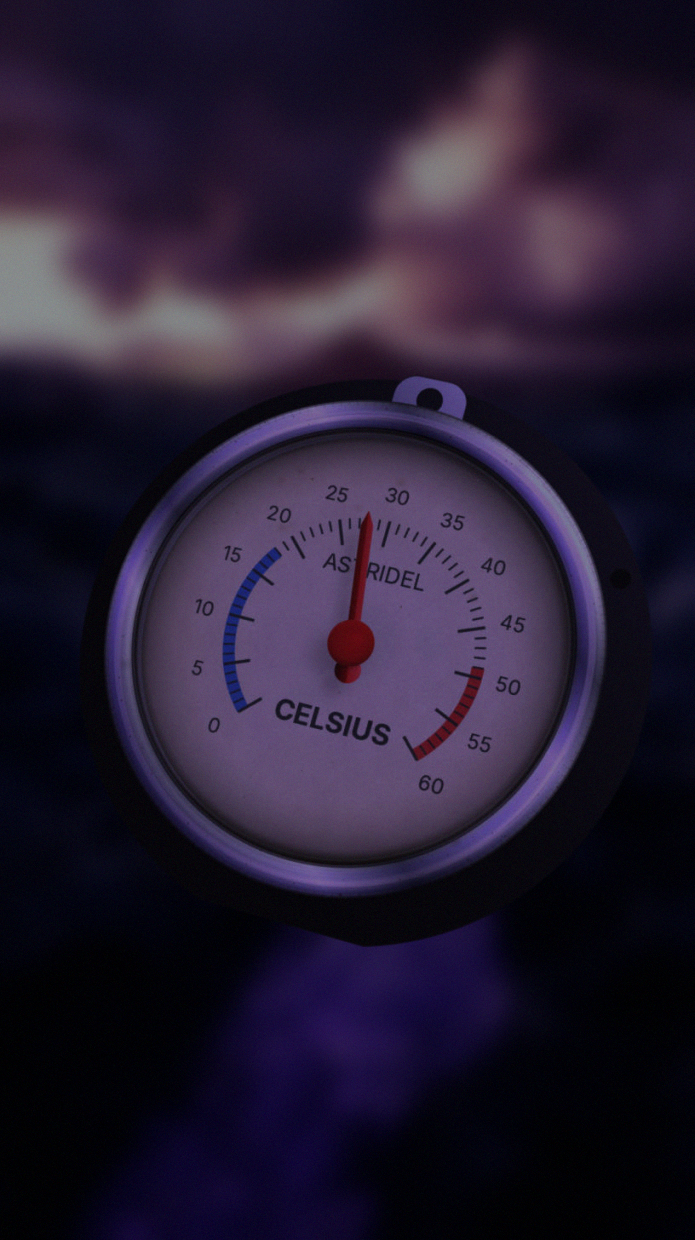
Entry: 28 °C
